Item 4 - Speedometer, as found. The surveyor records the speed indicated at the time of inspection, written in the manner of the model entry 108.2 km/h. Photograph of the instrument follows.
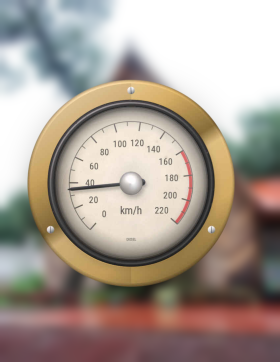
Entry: 35 km/h
